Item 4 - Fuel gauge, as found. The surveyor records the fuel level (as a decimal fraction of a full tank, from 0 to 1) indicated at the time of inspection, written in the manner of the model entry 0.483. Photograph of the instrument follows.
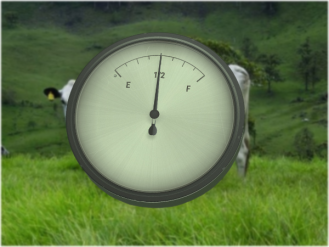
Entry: 0.5
